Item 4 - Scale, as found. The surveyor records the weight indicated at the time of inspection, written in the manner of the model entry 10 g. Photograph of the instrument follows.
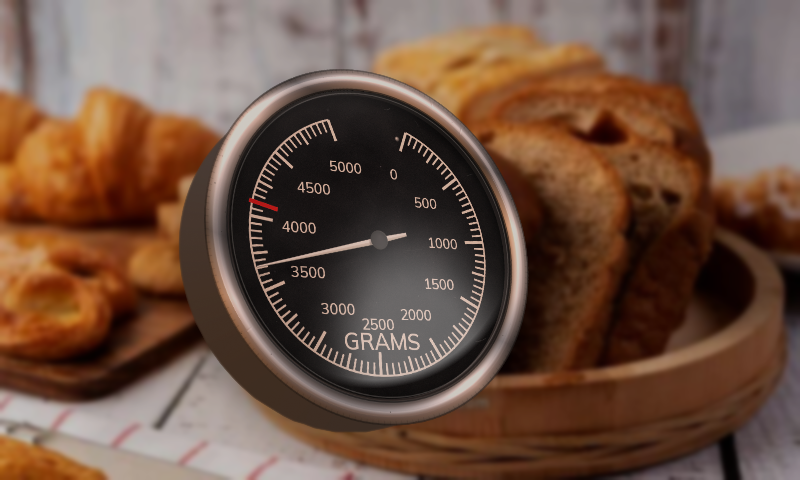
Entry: 3650 g
